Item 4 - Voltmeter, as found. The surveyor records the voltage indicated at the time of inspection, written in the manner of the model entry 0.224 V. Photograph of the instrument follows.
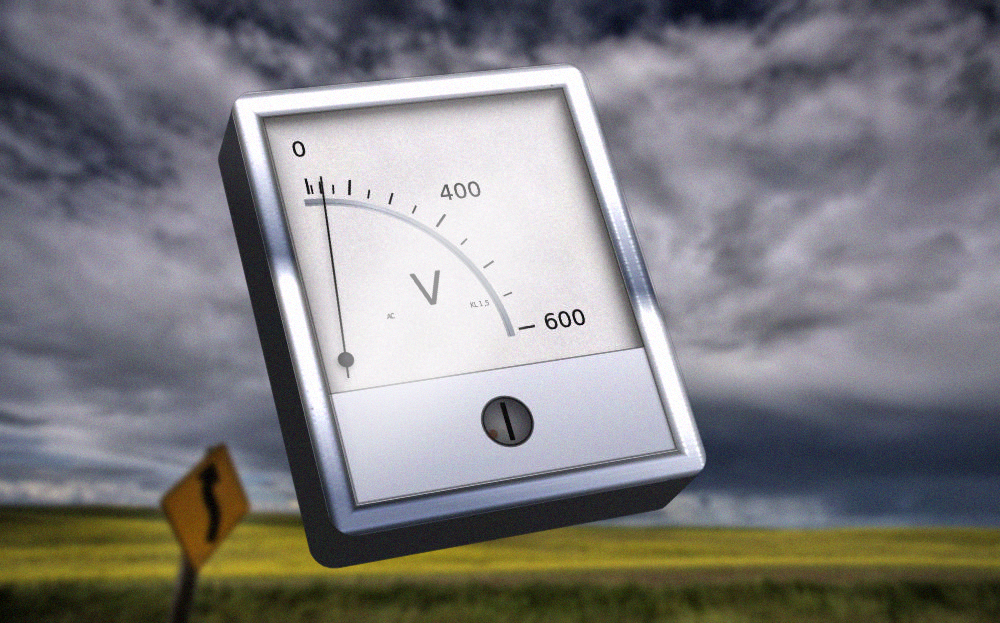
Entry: 100 V
